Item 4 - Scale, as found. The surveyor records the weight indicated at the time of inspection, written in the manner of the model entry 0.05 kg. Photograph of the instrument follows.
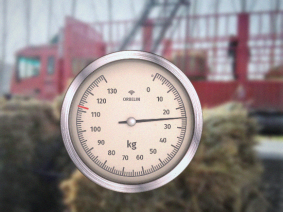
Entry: 25 kg
